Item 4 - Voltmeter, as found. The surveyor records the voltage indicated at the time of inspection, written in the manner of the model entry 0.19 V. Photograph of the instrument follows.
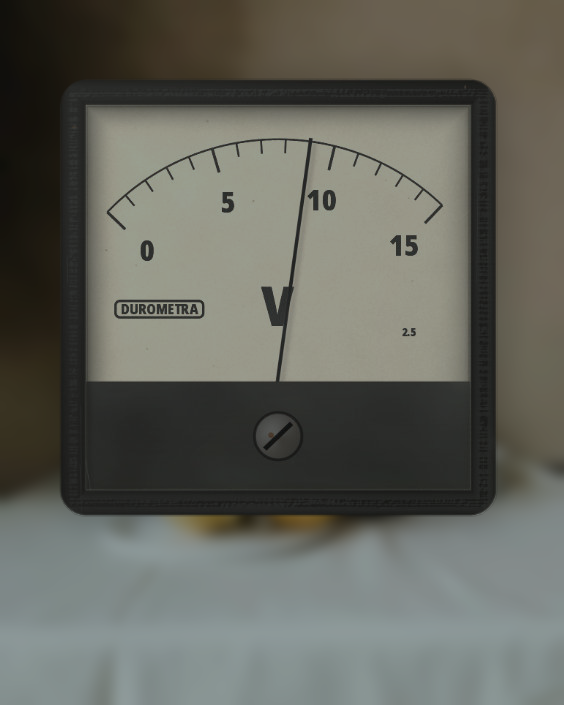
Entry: 9 V
